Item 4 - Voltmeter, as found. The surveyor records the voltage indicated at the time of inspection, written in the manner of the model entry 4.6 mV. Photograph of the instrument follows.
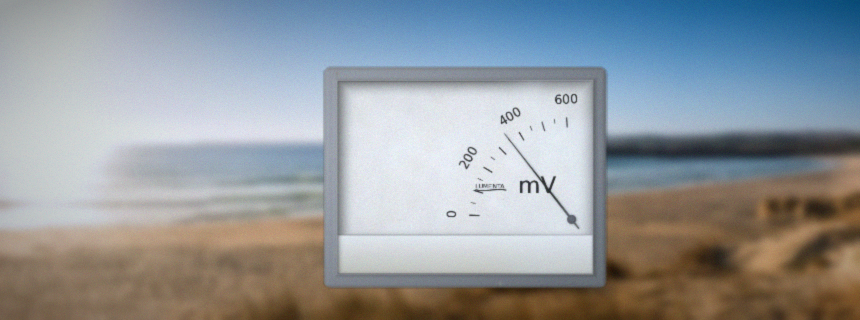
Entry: 350 mV
